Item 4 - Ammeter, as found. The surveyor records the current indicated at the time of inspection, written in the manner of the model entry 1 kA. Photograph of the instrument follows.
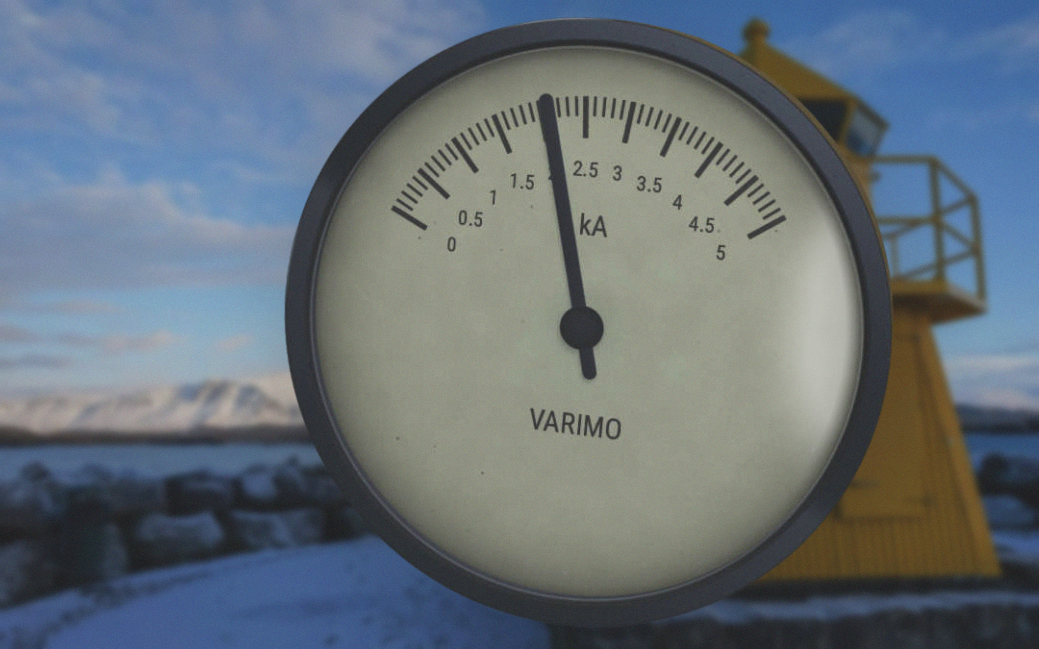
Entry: 2.1 kA
